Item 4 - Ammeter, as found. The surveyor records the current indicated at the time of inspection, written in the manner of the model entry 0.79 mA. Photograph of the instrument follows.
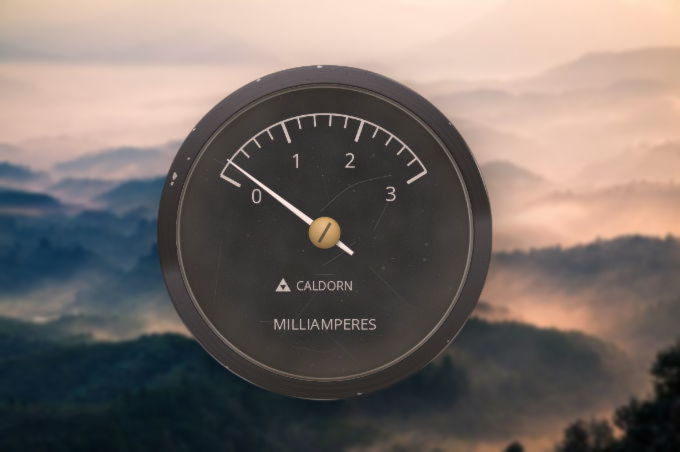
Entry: 0.2 mA
